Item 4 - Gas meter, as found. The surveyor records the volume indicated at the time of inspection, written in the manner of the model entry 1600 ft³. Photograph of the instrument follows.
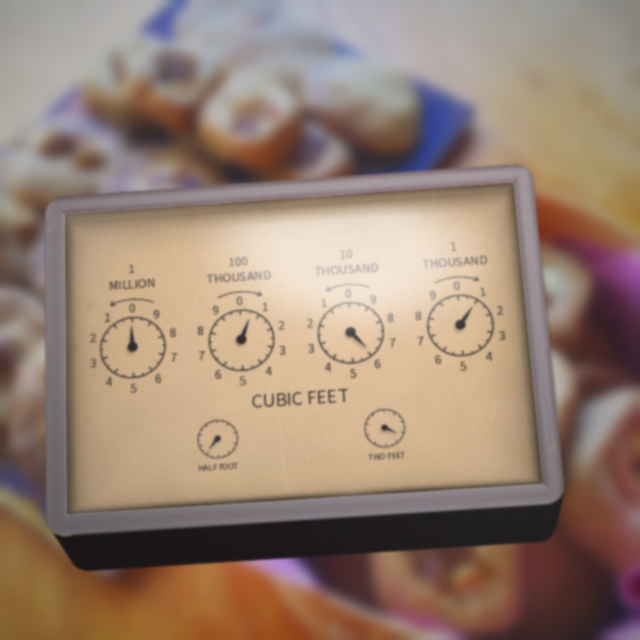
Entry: 6100 ft³
